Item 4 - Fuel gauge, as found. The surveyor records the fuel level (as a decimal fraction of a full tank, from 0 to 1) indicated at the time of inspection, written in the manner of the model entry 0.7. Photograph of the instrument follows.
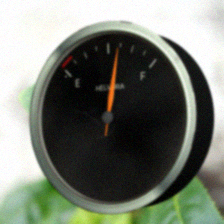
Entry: 0.625
